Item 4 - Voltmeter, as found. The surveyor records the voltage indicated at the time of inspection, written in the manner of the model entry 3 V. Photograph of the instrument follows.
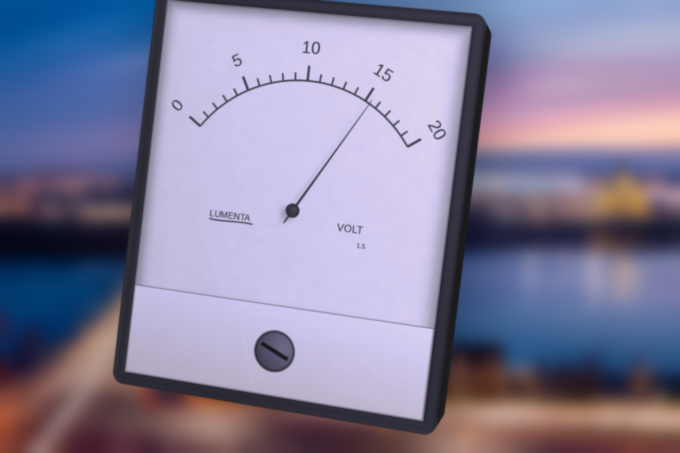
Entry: 15.5 V
